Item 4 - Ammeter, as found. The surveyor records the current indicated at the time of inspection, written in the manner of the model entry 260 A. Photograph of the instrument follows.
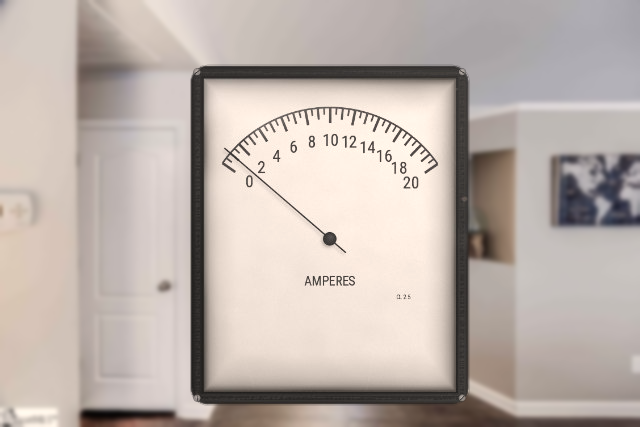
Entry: 1 A
